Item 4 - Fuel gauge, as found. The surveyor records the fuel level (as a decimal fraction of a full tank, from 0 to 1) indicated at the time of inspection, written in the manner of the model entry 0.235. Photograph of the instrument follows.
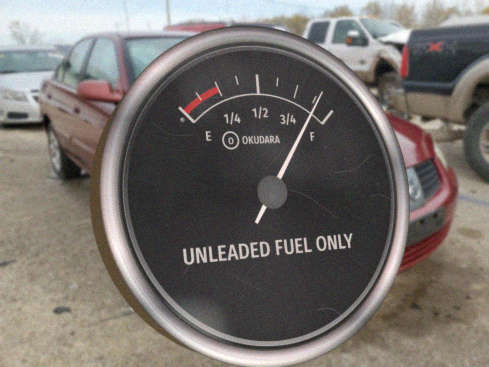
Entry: 0.875
